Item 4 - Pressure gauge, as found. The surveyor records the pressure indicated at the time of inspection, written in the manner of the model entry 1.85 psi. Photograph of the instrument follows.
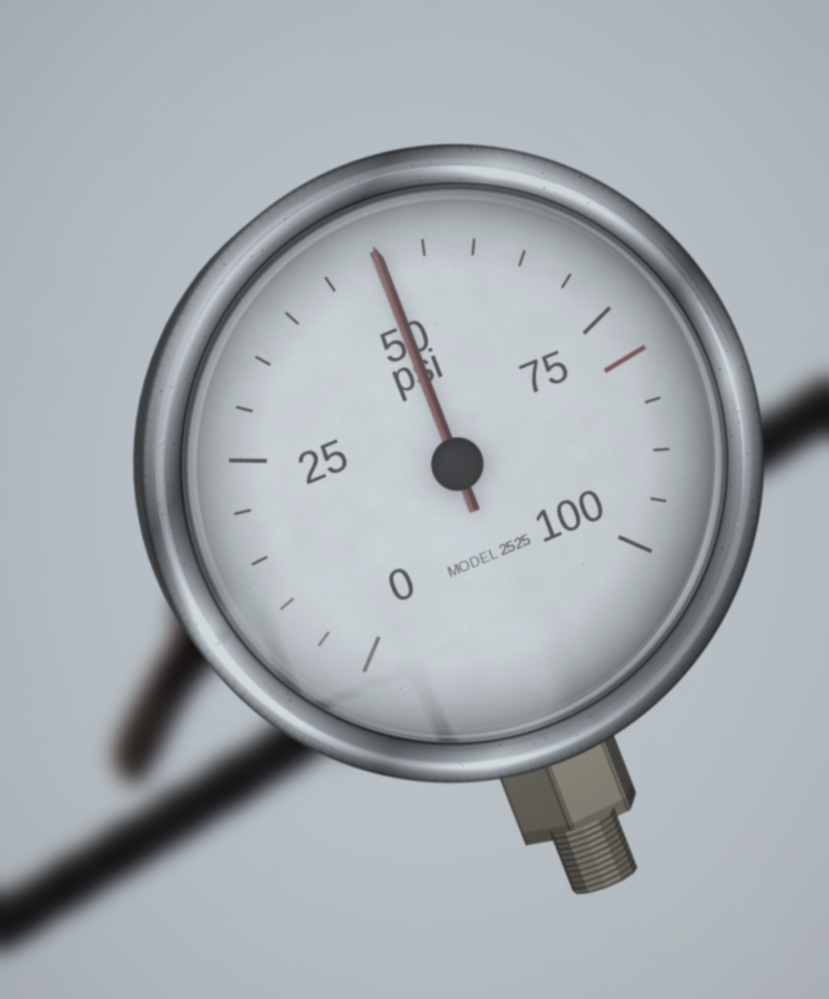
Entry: 50 psi
